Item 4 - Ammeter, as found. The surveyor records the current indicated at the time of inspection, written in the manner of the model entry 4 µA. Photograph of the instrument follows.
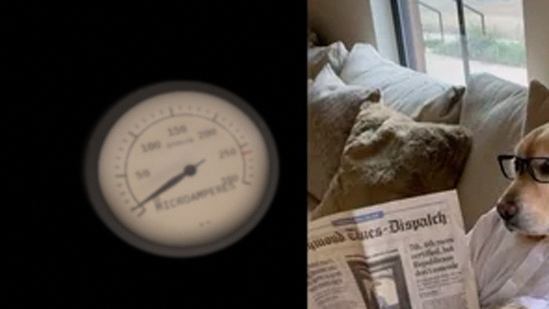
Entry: 10 µA
